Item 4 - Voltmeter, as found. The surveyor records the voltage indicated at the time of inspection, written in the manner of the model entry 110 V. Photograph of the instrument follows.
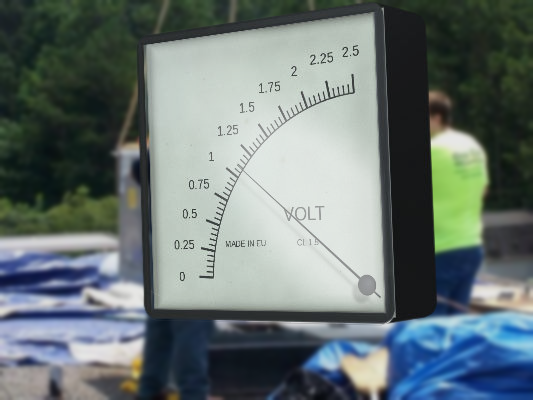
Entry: 1.1 V
